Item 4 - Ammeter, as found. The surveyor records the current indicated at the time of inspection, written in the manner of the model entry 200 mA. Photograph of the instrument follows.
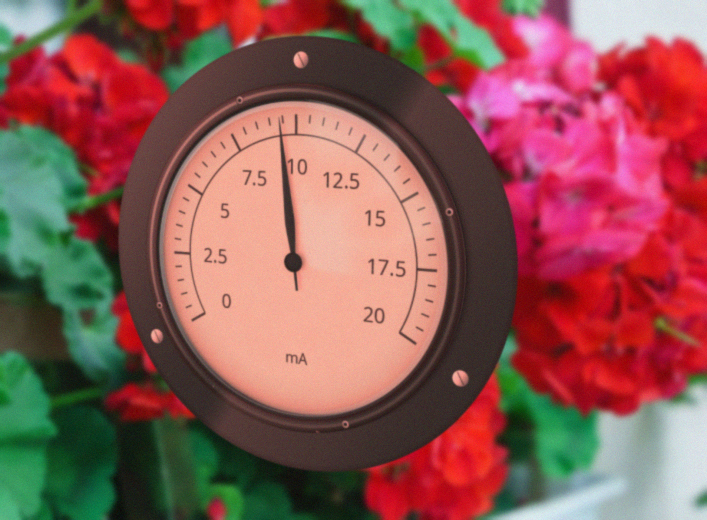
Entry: 9.5 mA
